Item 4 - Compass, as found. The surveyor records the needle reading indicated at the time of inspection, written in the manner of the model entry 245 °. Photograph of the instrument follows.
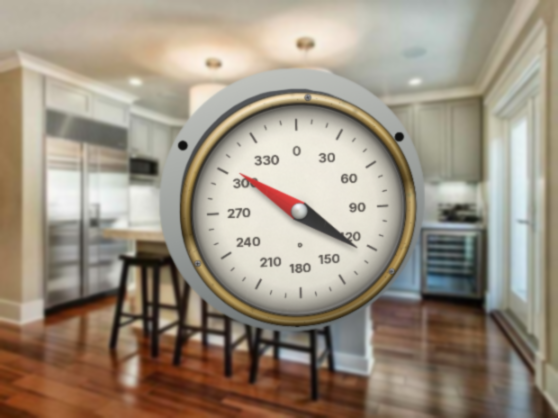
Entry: 305 °
